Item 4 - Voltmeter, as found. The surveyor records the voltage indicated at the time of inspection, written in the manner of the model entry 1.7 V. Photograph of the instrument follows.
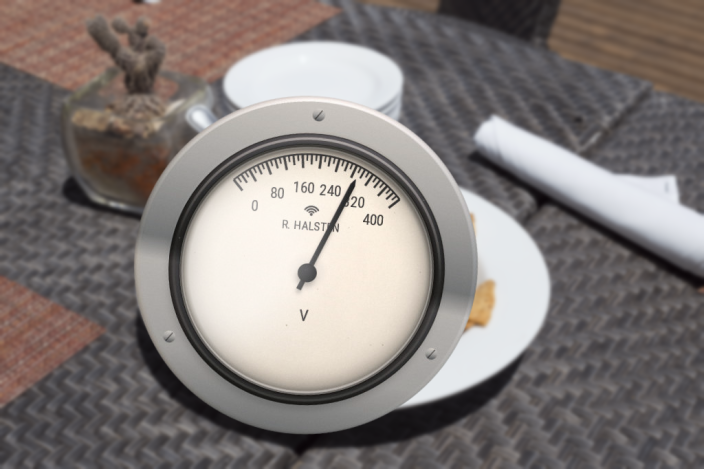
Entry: 290 V
